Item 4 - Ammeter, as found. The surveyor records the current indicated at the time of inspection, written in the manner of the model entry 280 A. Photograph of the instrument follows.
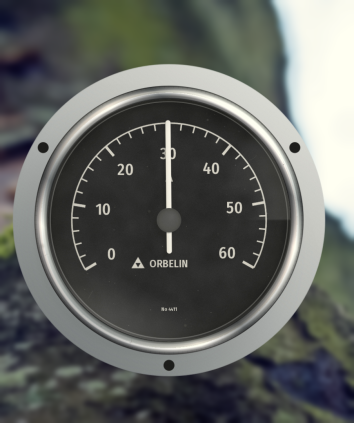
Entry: 30 A
